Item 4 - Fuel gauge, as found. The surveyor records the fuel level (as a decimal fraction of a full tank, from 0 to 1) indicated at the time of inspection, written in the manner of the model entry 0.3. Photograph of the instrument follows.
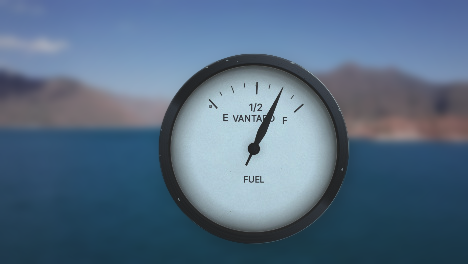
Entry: 0.75
